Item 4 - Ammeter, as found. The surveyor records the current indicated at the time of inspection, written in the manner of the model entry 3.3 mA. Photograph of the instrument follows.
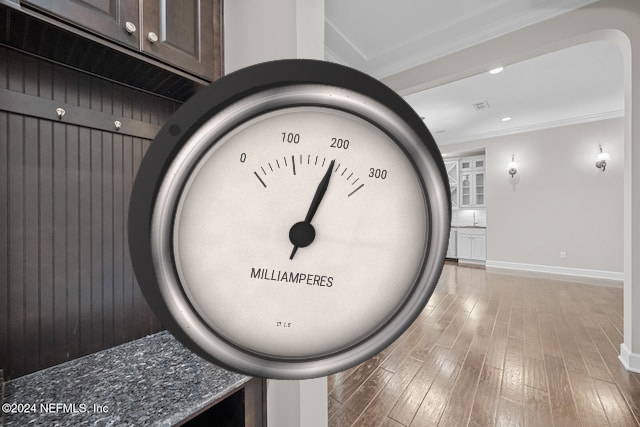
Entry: 200 mA
